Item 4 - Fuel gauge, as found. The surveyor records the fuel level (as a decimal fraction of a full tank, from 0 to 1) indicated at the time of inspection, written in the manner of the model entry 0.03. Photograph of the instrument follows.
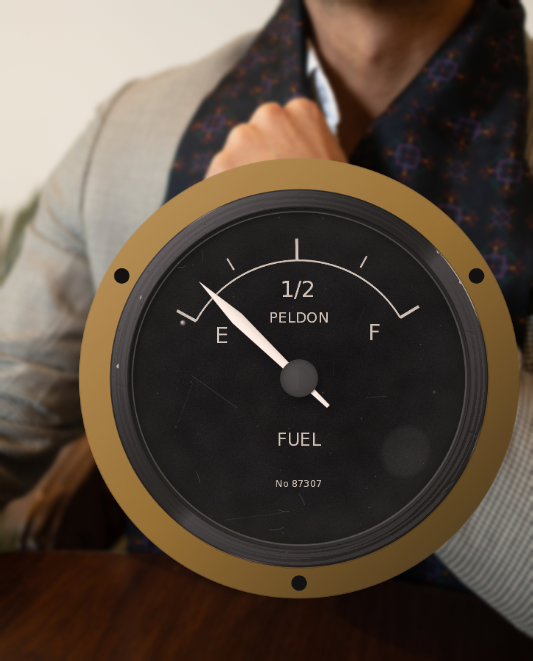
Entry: 0.125
